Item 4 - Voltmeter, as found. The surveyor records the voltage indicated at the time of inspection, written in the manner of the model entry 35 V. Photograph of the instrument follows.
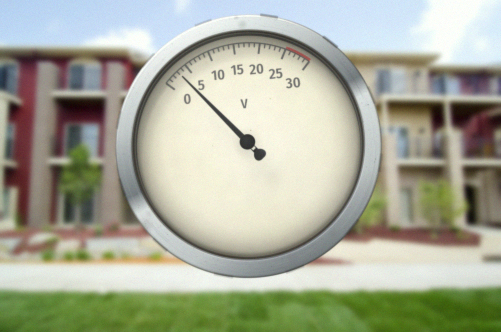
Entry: 3 V
